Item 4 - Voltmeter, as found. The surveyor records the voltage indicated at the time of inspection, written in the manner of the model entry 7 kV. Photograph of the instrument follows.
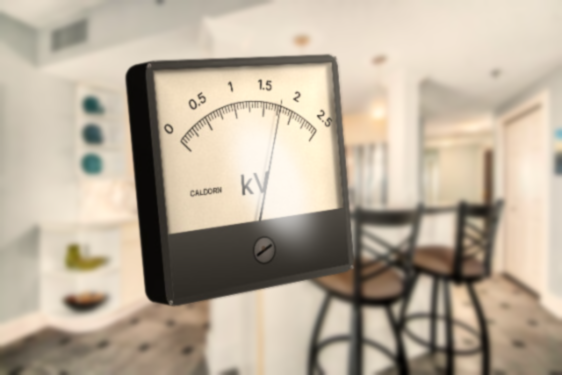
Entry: 1.75 kV
